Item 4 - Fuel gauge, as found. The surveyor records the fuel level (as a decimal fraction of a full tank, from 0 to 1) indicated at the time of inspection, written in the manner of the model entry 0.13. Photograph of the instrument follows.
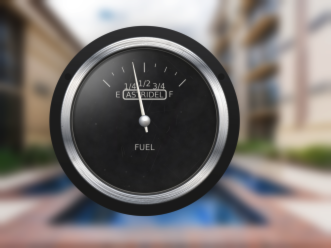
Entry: 0.375
